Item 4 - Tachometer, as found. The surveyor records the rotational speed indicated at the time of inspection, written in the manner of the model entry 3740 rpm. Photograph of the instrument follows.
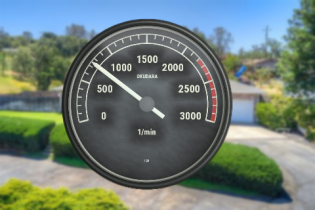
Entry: 750 rpm
